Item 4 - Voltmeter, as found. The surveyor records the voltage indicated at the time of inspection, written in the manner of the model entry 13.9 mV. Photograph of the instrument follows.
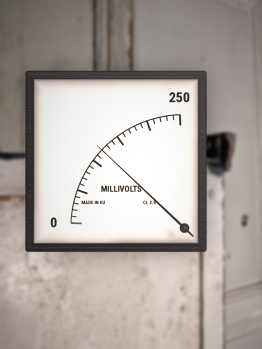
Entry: 120 mV
